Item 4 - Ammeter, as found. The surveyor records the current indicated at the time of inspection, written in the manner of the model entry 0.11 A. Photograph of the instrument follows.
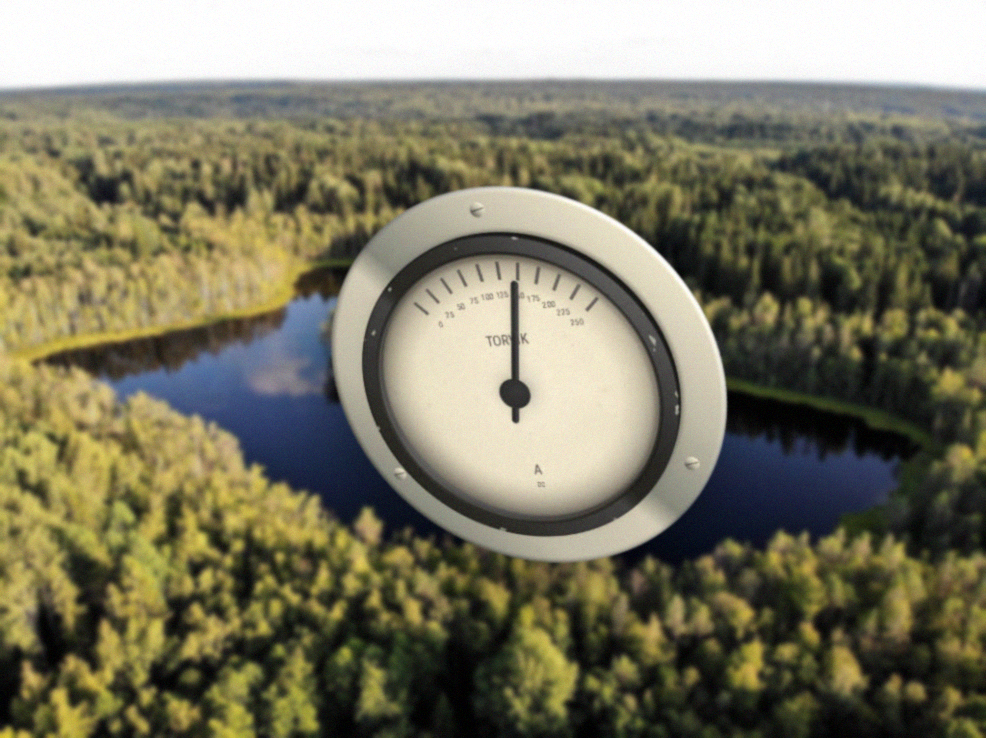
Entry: 150 A
